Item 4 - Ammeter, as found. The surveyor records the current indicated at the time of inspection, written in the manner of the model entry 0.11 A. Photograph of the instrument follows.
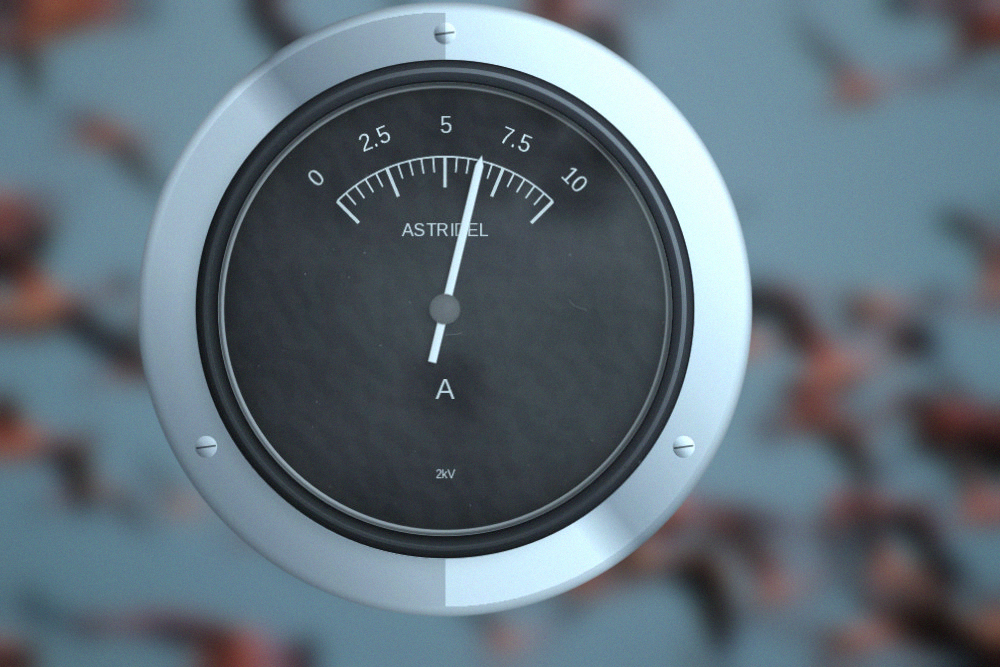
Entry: 6.5 A
